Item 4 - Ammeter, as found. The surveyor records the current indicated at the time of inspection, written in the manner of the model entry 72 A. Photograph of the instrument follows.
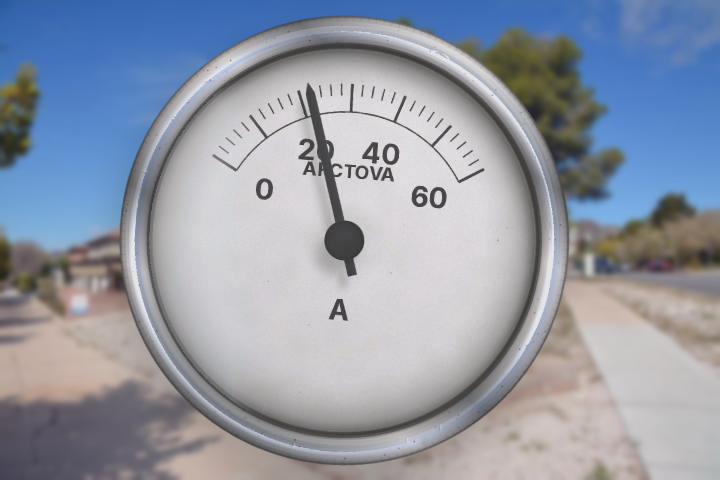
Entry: 22 A
